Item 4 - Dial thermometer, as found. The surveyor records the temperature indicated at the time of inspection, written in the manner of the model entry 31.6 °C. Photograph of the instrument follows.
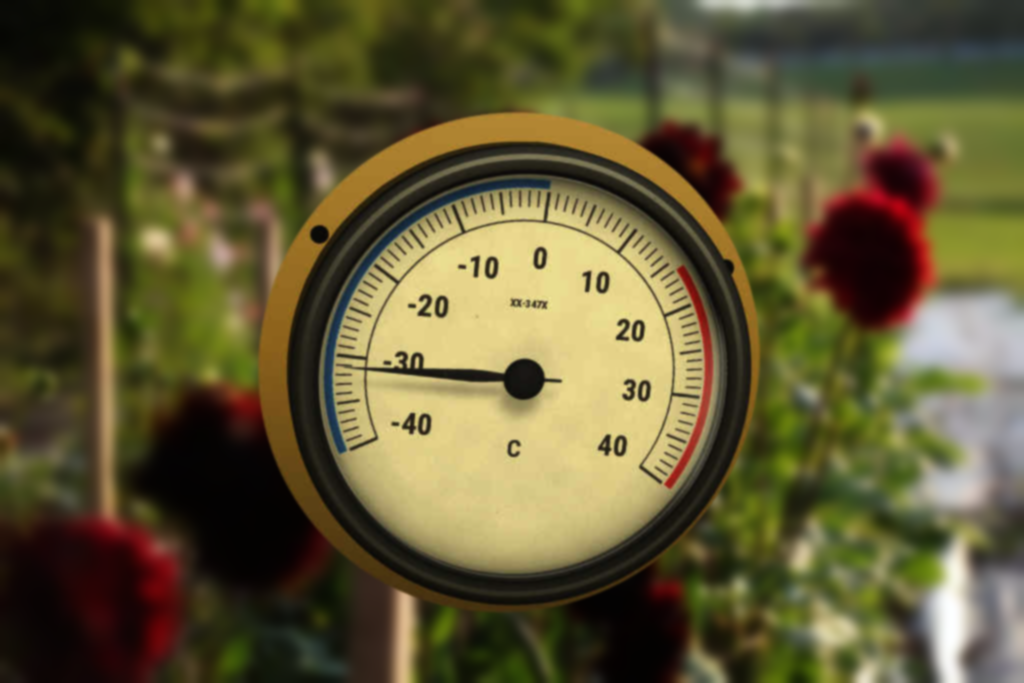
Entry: -31 °C
